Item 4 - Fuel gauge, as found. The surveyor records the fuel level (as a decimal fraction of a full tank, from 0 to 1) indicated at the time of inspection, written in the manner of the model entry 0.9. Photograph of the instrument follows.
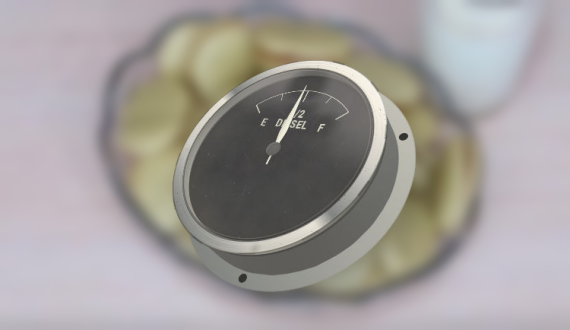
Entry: 0.5
